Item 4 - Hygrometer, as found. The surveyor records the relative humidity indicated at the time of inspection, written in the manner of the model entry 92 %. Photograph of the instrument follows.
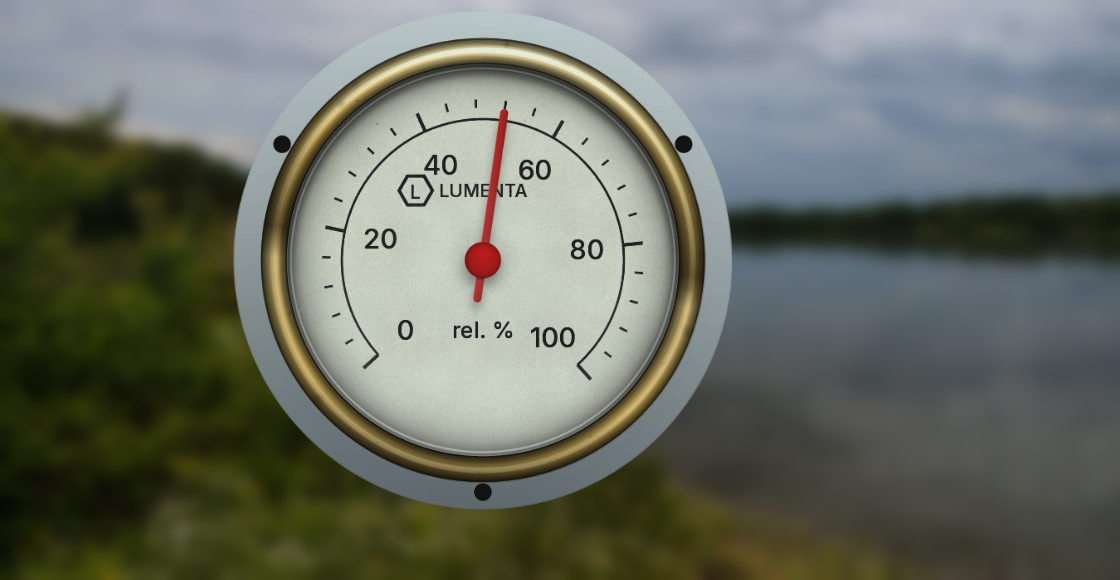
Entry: 52 %
